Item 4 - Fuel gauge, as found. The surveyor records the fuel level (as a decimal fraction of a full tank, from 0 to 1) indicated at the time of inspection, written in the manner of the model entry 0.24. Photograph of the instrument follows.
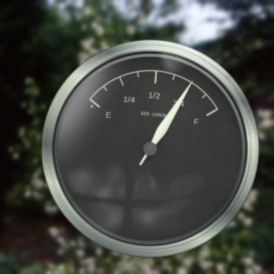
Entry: 0.75
